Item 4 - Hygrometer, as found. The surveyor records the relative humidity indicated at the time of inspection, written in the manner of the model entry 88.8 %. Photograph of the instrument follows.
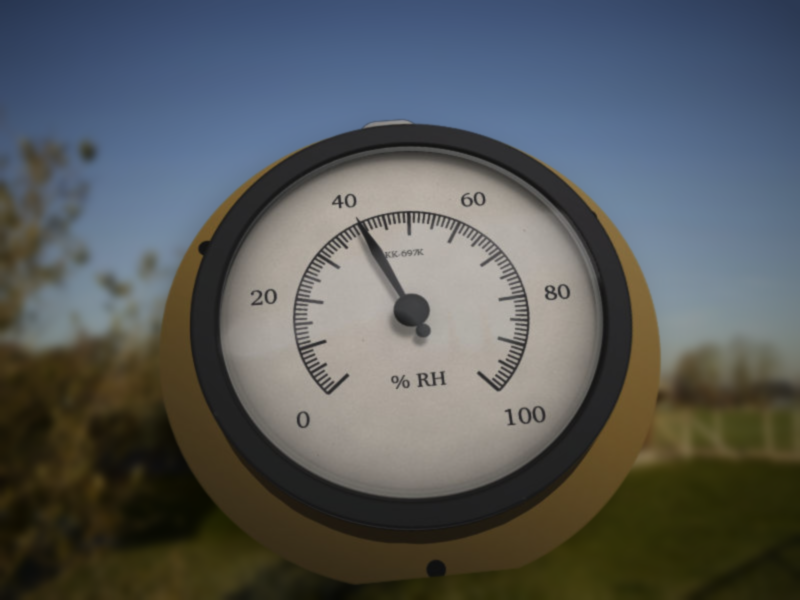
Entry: 40 %
